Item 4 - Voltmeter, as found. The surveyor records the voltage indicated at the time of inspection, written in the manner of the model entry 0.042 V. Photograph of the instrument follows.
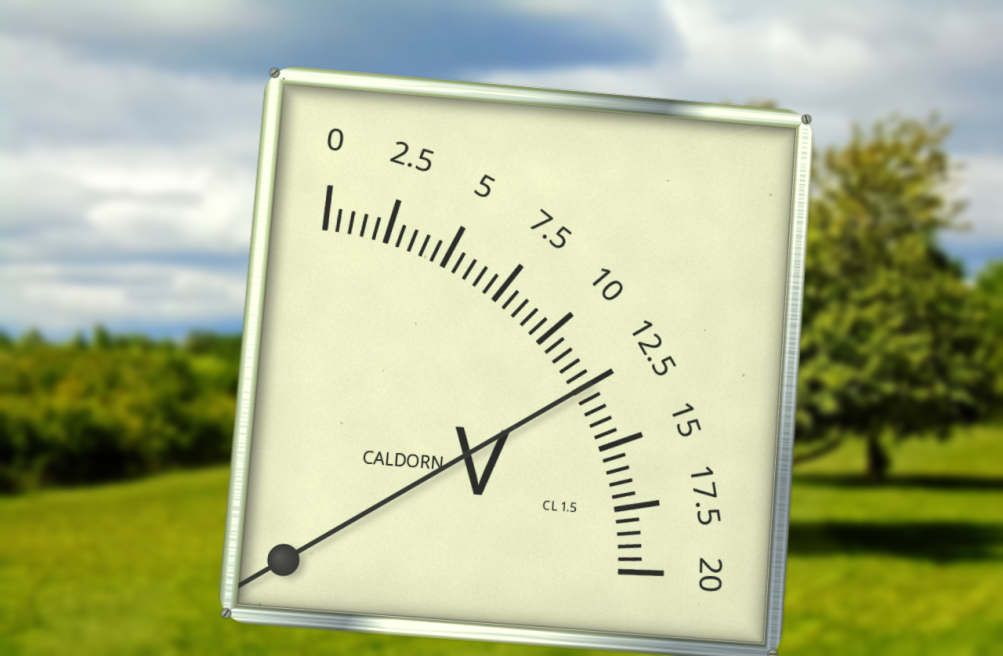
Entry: 12.5 V
